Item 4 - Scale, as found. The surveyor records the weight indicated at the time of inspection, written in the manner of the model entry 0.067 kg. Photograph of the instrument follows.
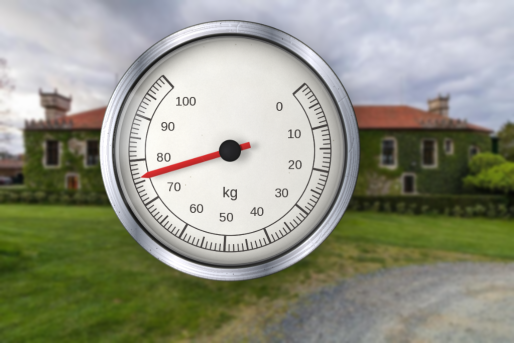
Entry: 76 kg
